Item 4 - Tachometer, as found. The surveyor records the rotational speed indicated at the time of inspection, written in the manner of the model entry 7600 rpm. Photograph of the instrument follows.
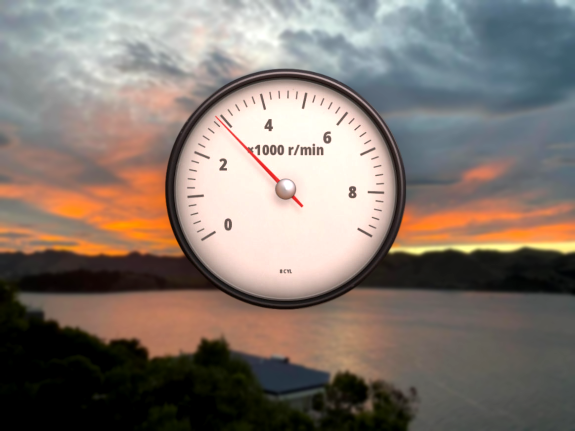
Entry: 2900 rpm
